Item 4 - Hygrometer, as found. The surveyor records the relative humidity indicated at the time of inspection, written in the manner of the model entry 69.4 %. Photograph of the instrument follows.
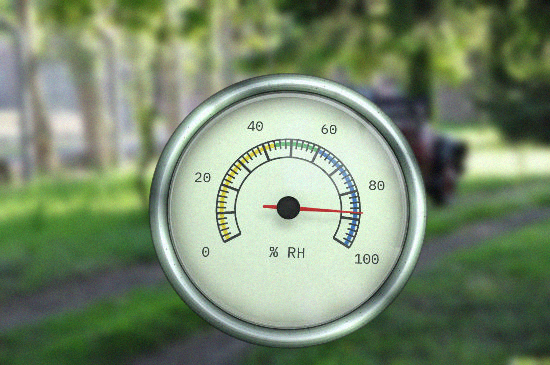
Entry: 88 %
